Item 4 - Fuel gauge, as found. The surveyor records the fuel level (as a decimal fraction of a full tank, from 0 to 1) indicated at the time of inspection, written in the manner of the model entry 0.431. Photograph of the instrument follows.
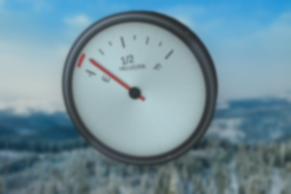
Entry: 0.125
